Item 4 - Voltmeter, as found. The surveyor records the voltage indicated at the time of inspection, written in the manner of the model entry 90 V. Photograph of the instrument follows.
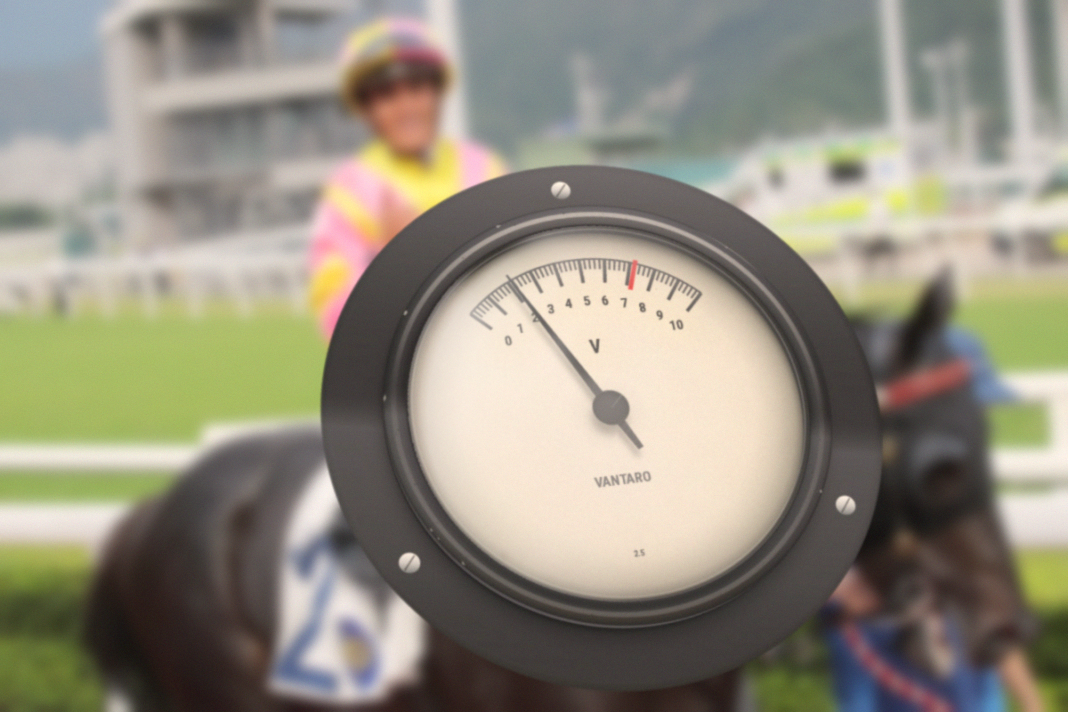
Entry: 2 V
